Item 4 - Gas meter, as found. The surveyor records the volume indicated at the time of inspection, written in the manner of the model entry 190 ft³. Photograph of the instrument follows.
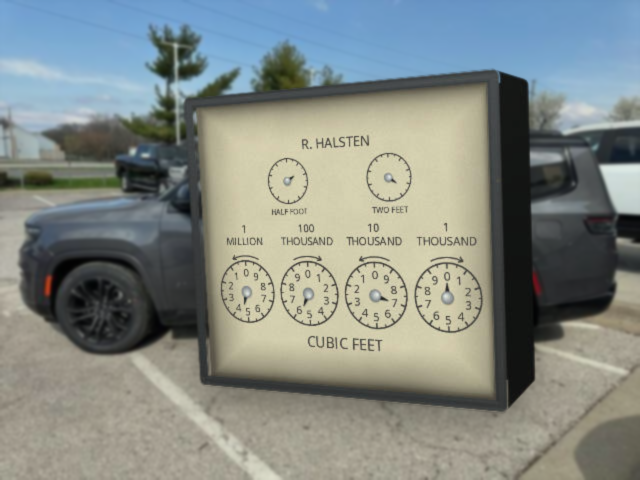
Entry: 457000 ft³
